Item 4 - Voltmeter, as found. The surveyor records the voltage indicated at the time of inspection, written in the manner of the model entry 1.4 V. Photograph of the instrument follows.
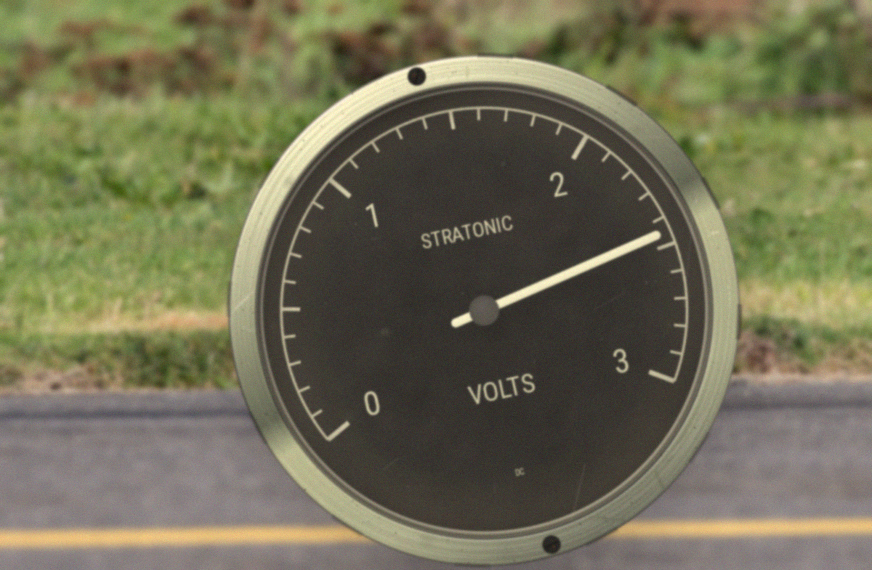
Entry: 2.45 V
